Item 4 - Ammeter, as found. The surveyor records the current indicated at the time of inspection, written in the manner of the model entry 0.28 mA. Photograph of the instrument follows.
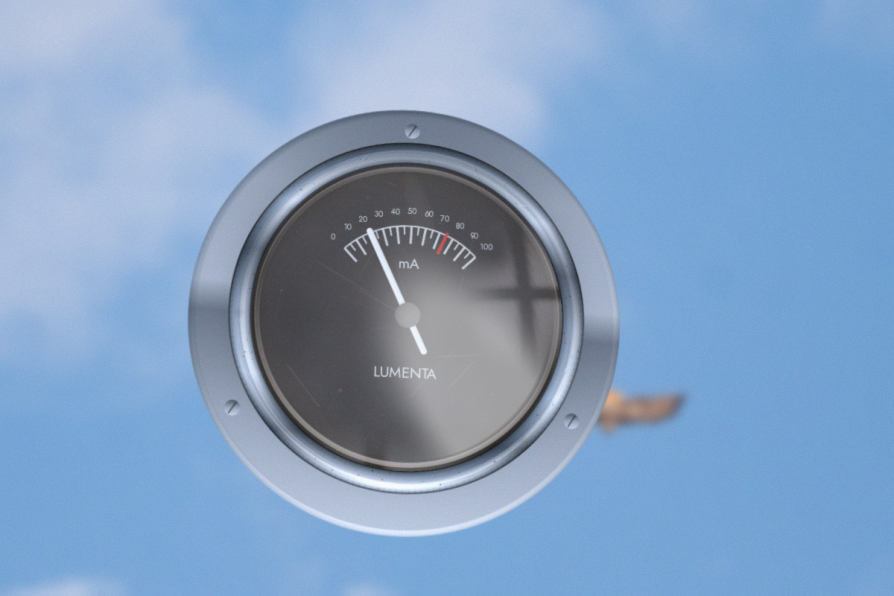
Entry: 20 mA
